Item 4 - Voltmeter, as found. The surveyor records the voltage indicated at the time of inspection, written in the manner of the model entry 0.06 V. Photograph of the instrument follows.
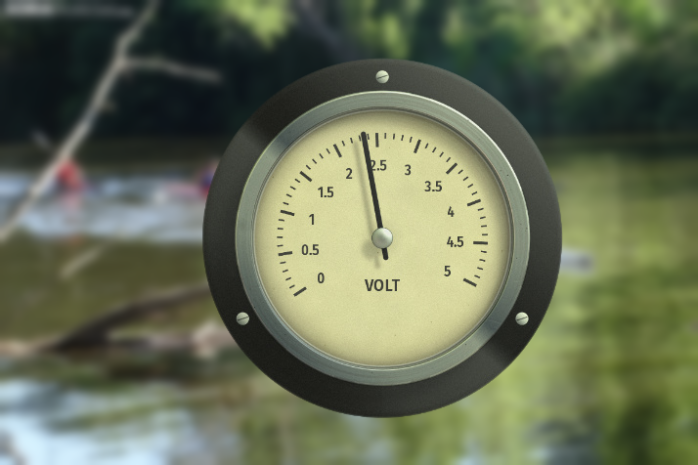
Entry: 2.35 V
